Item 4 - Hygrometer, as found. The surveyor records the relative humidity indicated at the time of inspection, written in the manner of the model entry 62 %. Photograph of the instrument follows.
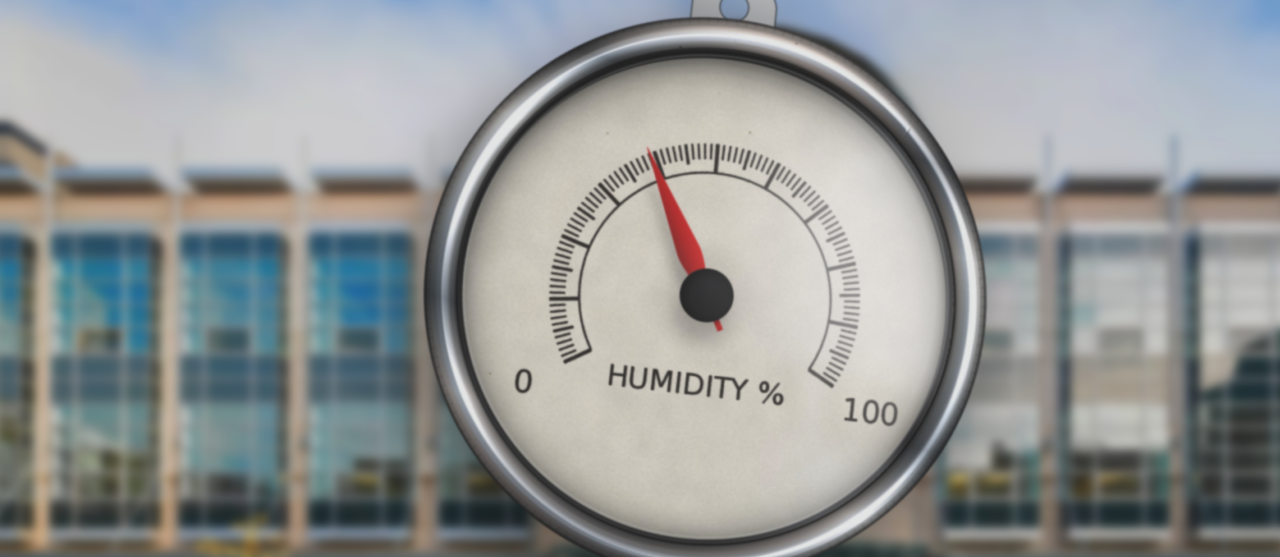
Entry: 39 %
